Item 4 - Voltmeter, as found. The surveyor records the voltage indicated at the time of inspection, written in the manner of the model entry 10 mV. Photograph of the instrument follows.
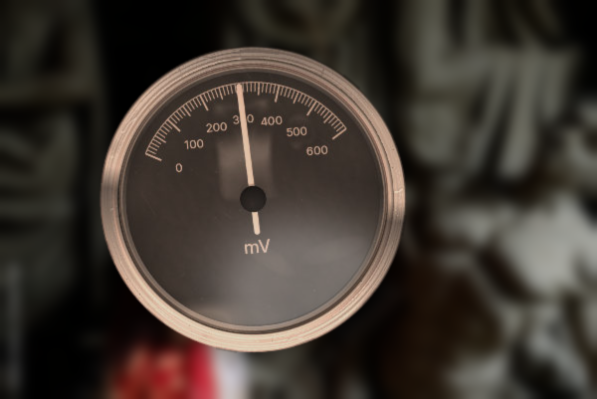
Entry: 300 mV
